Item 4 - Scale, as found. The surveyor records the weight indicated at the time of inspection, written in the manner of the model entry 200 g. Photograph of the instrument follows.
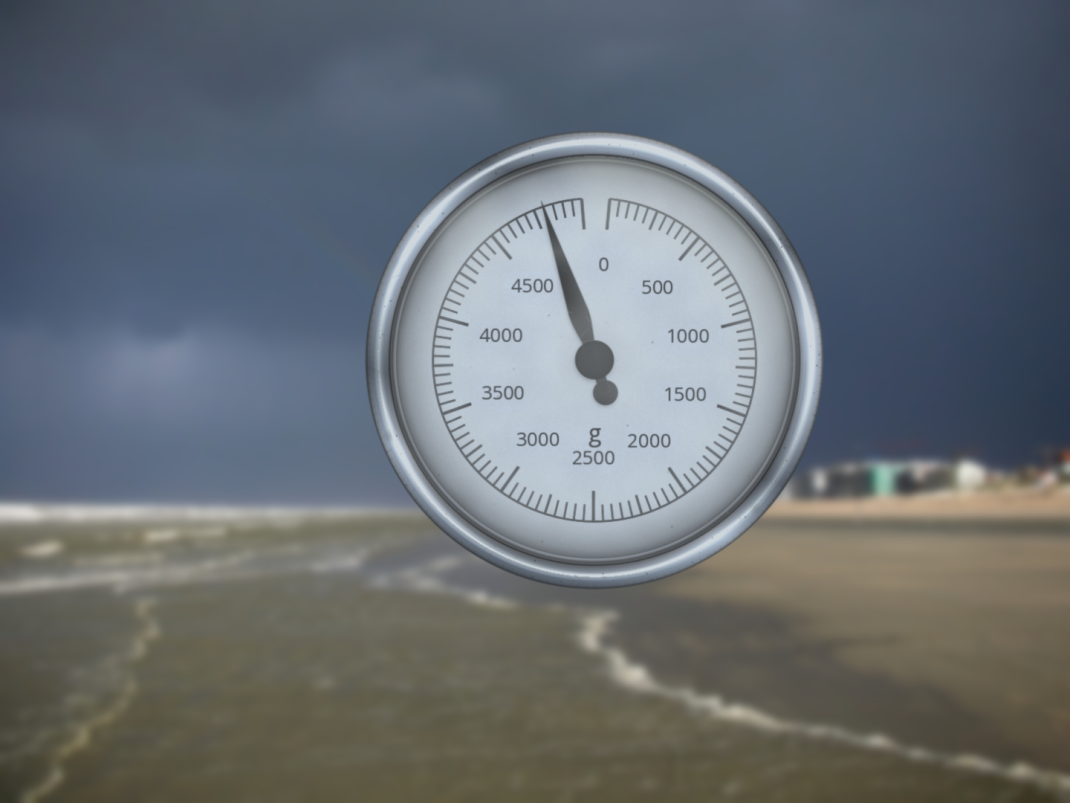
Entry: 4800 g
